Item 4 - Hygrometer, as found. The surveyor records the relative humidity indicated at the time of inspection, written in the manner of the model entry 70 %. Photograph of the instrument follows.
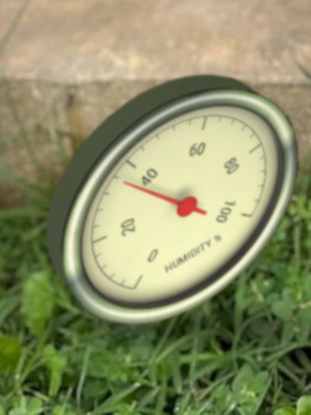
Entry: 36 %
